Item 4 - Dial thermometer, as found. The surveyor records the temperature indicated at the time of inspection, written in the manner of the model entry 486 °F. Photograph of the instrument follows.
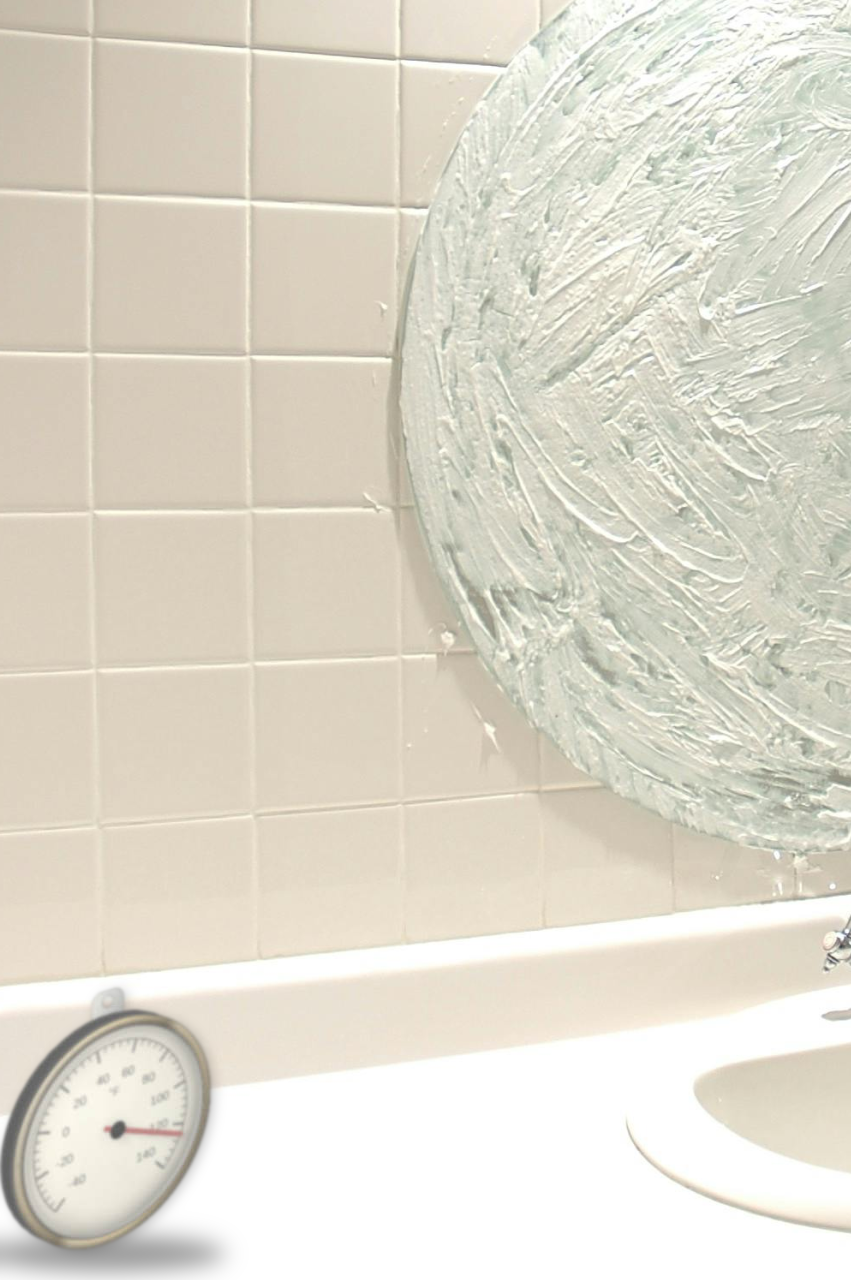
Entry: 124 °F
